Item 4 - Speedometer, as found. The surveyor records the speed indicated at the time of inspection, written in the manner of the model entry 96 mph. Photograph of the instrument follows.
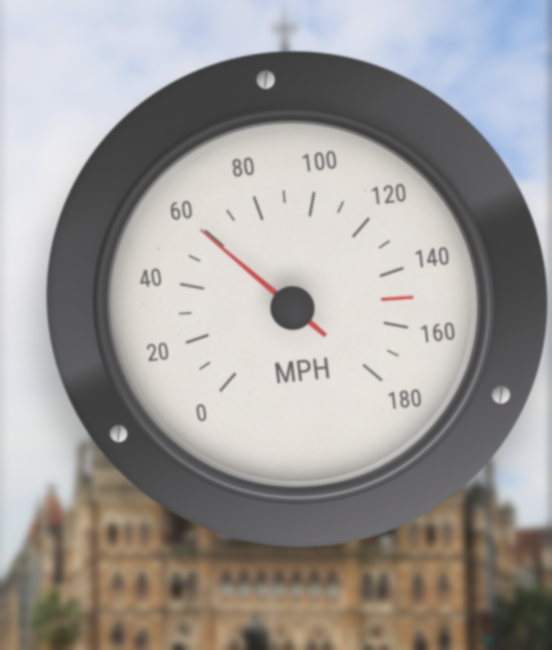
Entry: 60 mph
